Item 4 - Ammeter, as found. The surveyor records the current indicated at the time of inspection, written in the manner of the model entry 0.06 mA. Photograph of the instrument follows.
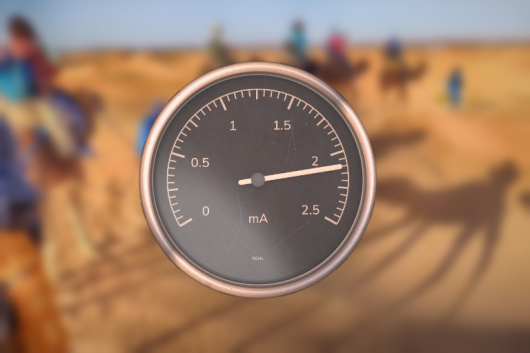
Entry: 2.1 mA
